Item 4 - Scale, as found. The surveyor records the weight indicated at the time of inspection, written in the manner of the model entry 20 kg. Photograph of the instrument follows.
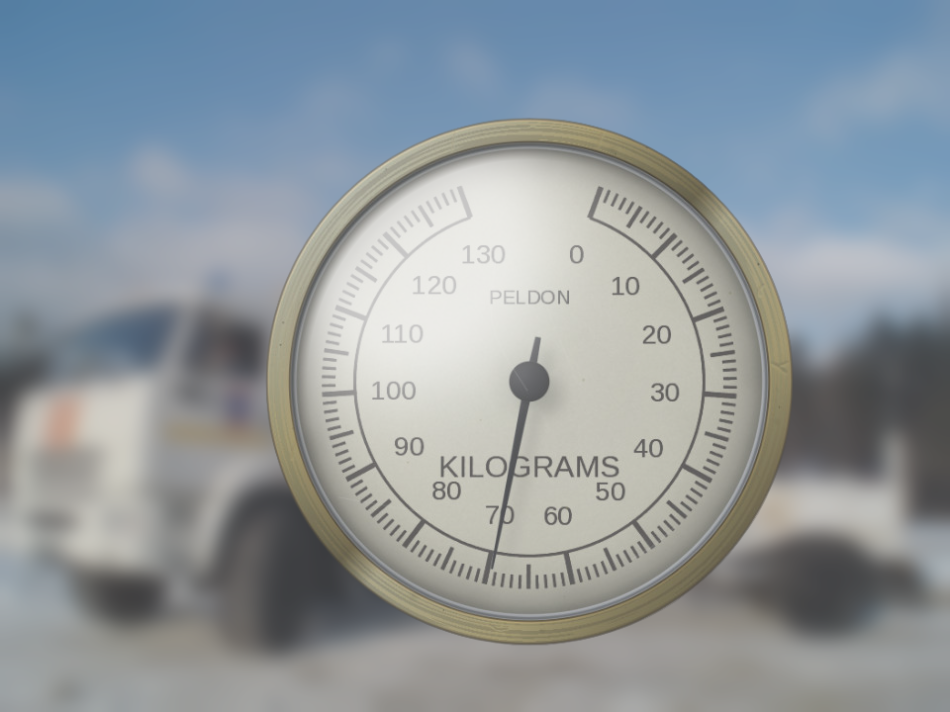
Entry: 69.5 kg
